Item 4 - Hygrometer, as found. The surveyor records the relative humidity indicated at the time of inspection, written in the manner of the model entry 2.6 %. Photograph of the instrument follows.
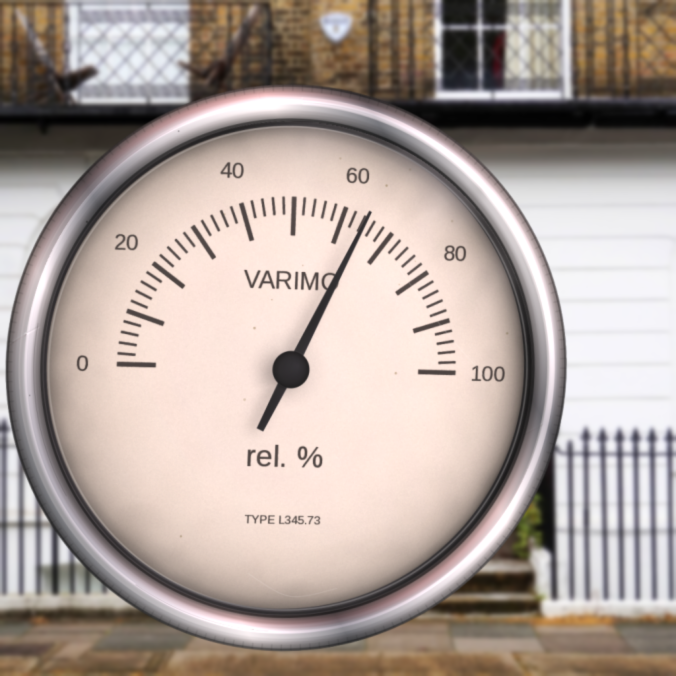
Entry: 64 %
